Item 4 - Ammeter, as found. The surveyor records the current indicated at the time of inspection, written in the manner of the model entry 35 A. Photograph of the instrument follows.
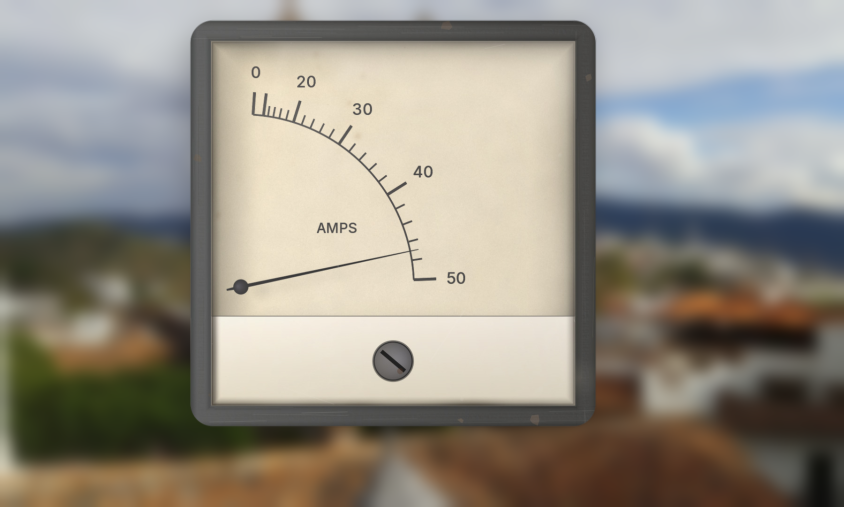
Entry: 47 A
